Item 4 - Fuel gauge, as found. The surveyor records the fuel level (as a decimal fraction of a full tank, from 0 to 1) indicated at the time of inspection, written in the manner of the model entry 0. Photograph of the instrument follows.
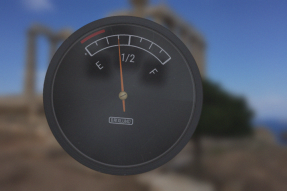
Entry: 0.375
